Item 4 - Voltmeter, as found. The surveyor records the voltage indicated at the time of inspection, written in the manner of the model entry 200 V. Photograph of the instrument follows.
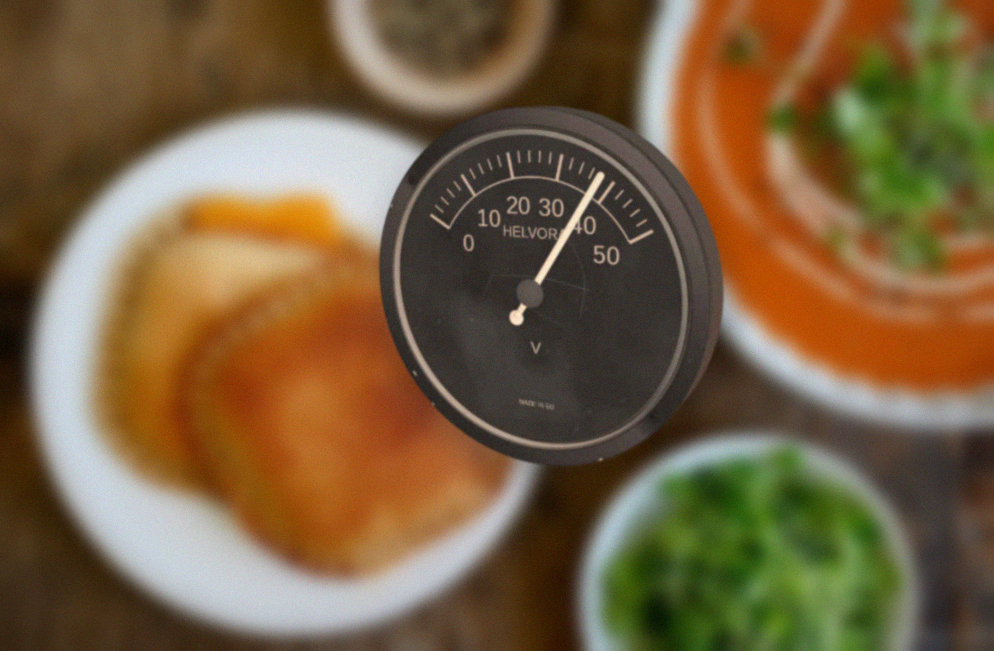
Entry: 38 V
